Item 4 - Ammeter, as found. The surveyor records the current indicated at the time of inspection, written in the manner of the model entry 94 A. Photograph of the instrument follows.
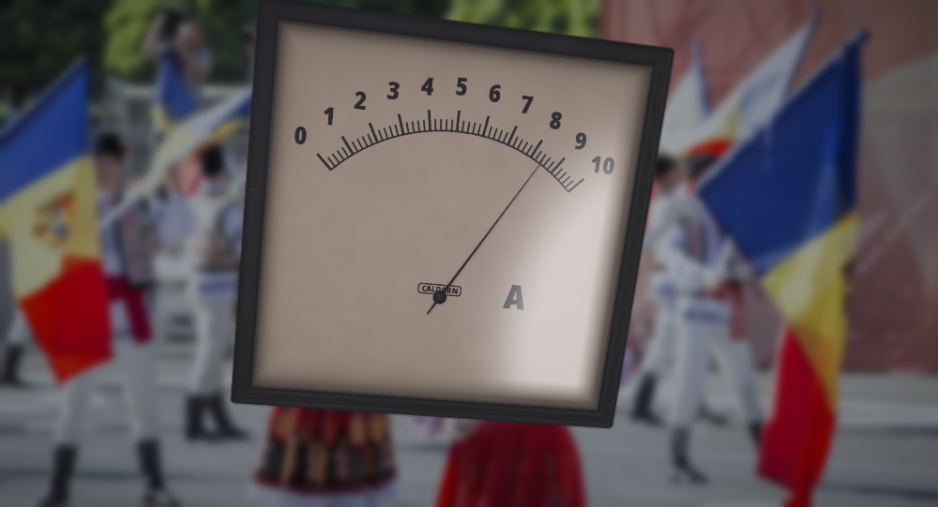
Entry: 8.4 A
